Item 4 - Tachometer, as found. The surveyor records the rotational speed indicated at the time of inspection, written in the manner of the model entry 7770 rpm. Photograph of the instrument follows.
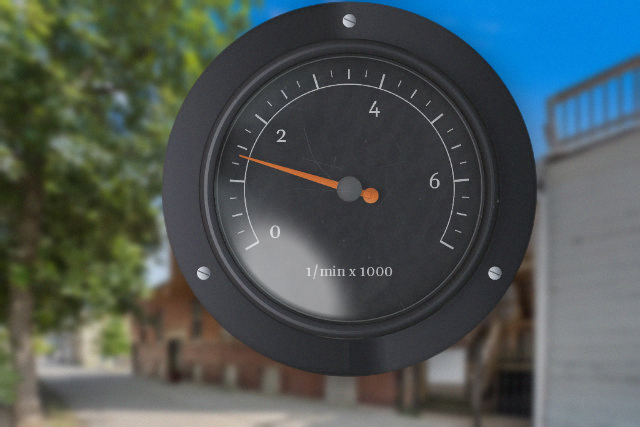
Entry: 1375 rpm
